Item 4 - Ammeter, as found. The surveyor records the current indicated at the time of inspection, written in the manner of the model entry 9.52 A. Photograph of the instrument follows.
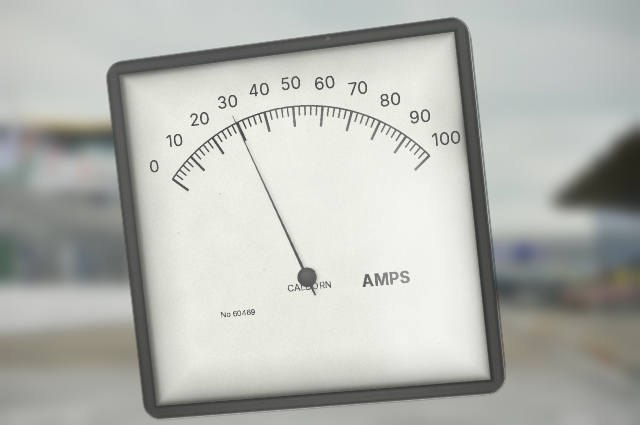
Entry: 30 A
